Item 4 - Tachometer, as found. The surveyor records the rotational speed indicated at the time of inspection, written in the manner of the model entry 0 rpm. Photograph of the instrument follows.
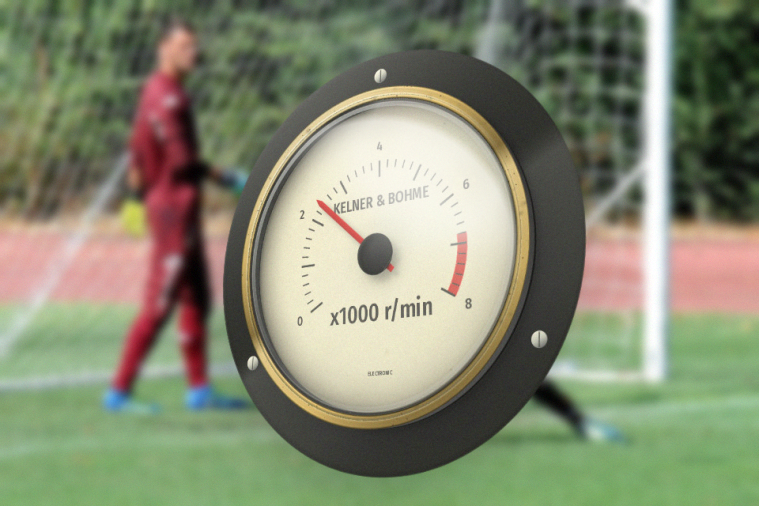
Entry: 2400 rpm
